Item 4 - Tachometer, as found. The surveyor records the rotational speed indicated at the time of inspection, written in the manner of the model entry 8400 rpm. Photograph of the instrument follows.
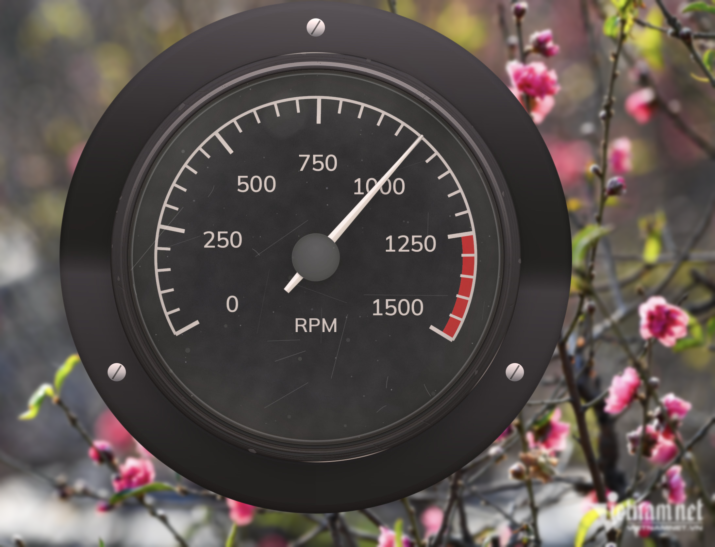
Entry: 1000 rpm
